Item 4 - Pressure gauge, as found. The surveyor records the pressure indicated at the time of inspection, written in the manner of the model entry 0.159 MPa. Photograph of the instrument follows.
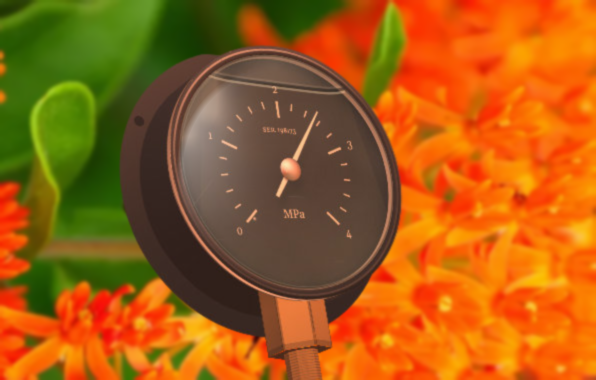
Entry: 2.5 MPa
